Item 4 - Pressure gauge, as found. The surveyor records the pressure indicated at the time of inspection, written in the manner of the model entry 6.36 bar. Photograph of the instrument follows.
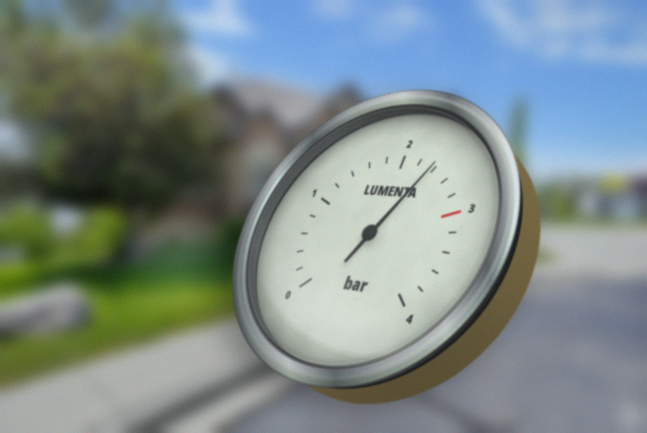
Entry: 2.4 bar
